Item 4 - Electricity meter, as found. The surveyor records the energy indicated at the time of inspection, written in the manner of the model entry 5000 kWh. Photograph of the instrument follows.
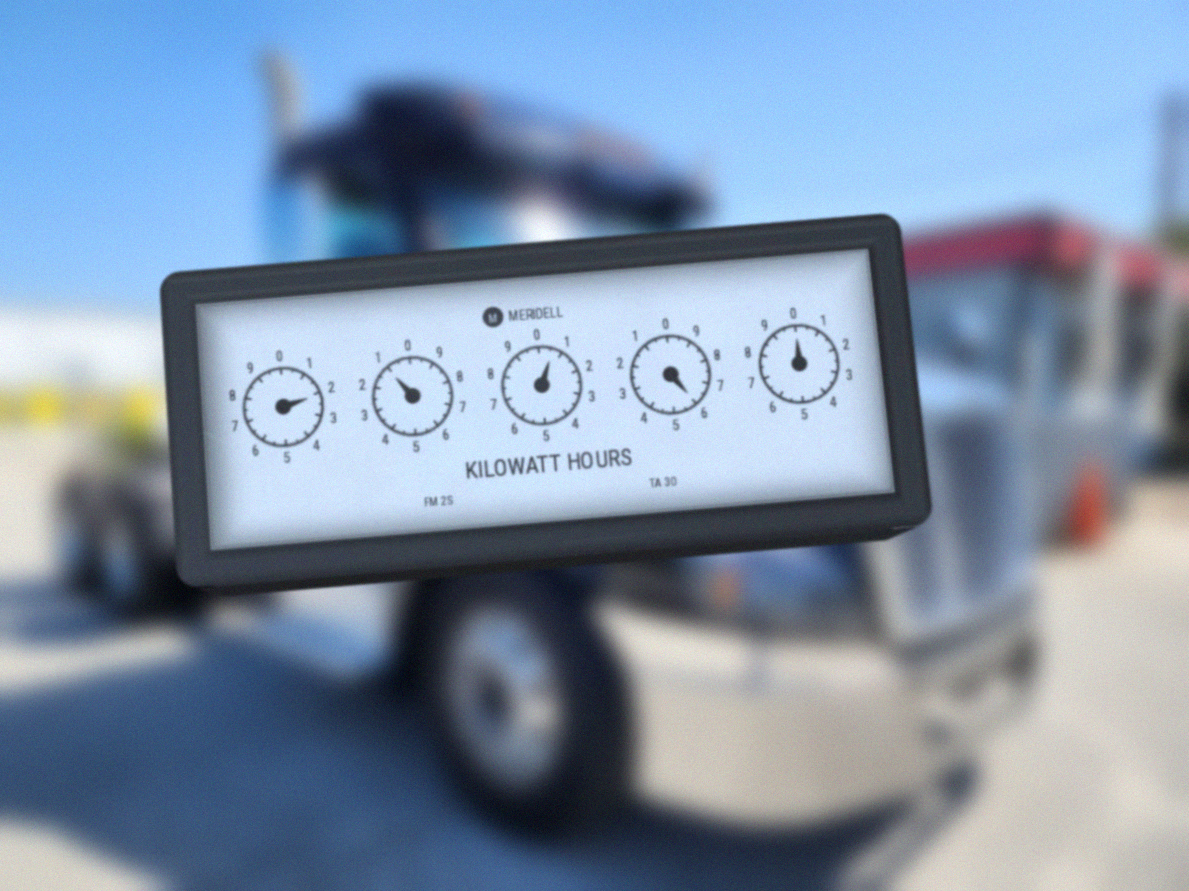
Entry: 21060 kWh
